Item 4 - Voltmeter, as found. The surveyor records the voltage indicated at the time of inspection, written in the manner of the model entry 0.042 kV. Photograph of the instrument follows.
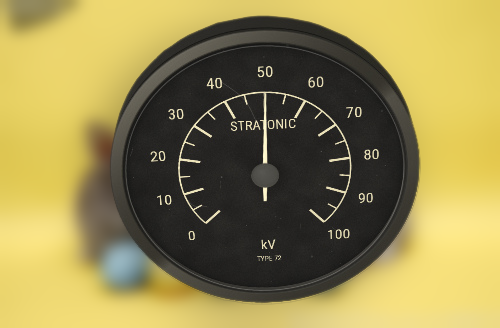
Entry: 50 kV
